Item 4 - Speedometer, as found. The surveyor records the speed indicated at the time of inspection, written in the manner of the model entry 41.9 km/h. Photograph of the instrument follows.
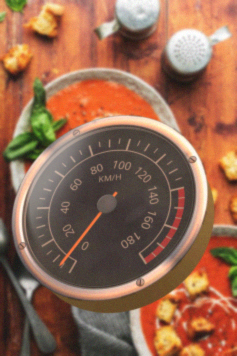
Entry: 5 km/h
